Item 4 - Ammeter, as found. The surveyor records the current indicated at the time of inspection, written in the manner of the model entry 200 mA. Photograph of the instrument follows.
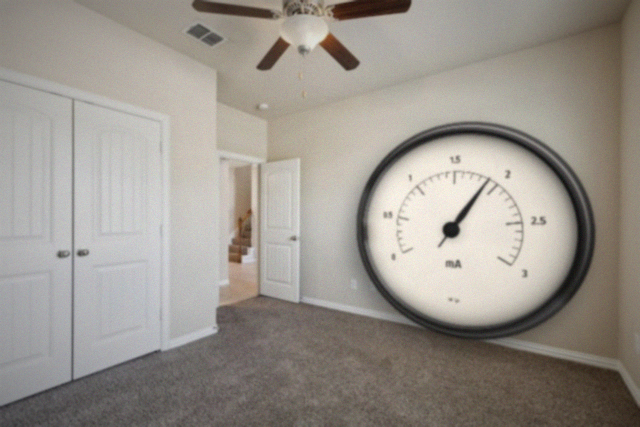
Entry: 1.9 mA
